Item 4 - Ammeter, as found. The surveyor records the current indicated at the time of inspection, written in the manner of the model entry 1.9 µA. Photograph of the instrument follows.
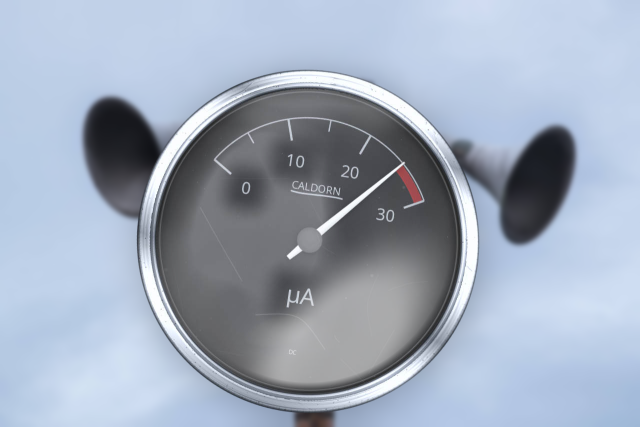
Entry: 25 µA
